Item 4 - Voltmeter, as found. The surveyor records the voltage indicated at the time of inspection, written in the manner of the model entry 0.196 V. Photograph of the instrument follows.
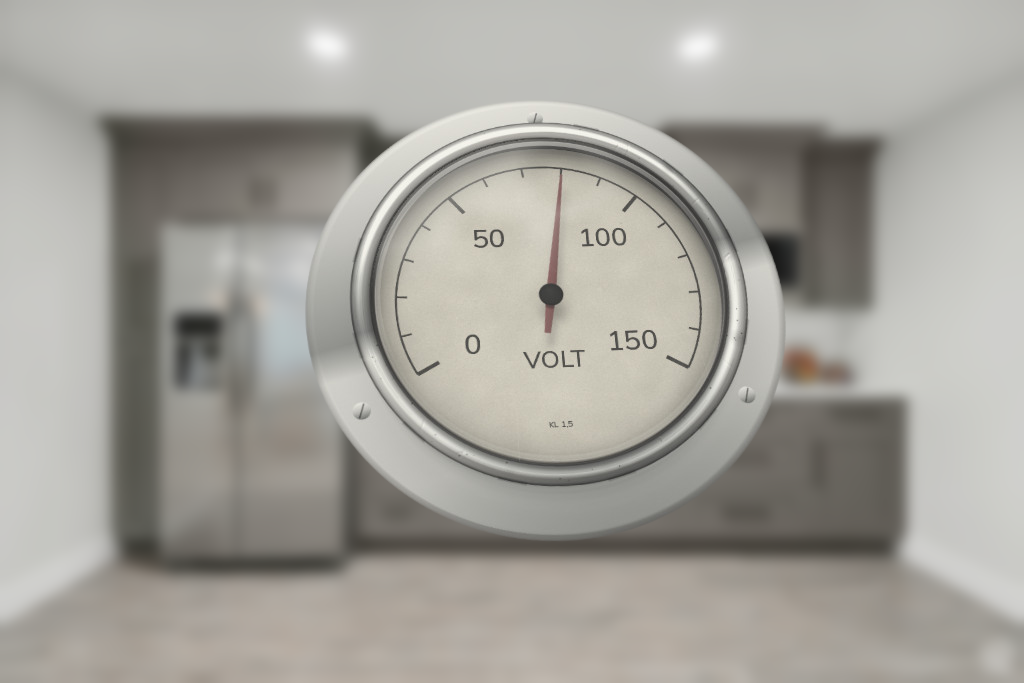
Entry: 80 V
